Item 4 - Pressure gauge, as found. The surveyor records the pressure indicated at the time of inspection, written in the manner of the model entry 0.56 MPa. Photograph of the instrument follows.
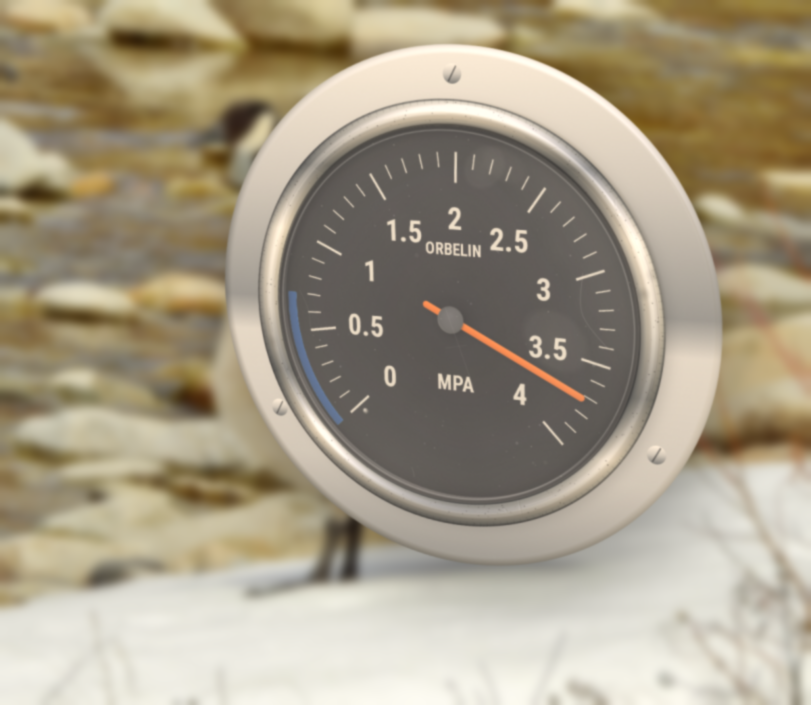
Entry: 3.7 MPa
